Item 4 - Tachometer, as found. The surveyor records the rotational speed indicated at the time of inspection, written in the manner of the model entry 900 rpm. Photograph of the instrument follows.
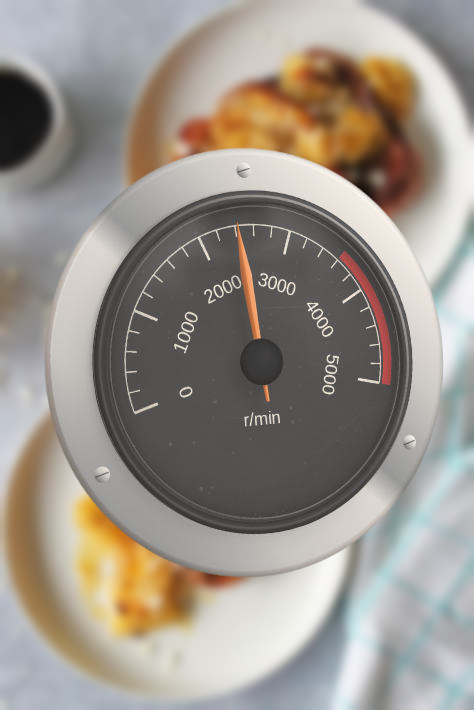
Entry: 2400 rpm
